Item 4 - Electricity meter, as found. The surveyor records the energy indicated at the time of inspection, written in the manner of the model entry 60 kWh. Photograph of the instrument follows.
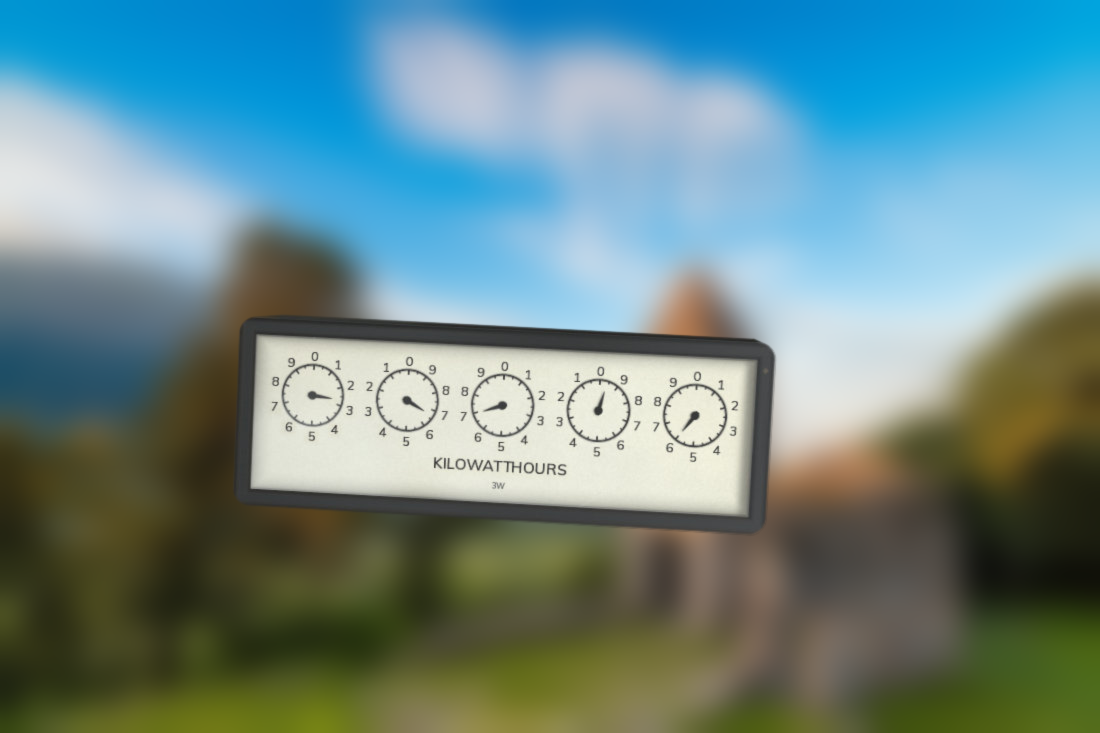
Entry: 26696 kWh
